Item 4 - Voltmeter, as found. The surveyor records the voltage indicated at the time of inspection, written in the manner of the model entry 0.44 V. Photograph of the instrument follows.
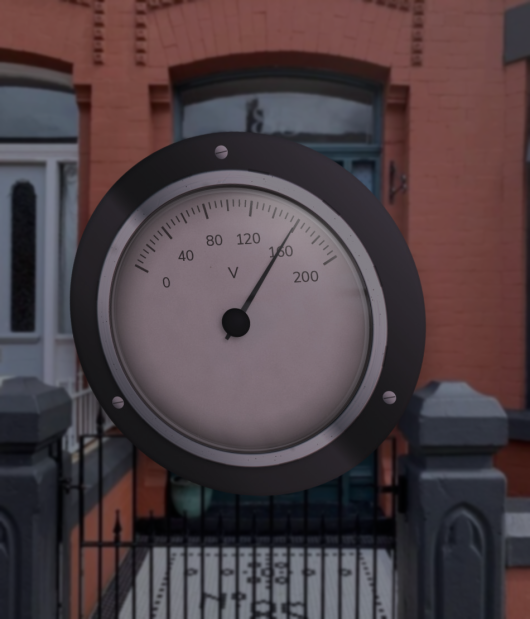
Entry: 160 V
